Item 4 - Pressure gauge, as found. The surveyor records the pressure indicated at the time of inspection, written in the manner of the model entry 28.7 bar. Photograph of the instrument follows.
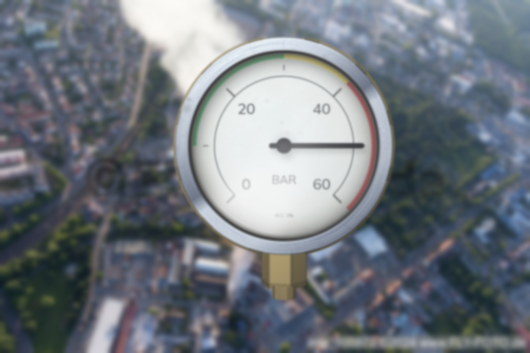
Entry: 50 bar
